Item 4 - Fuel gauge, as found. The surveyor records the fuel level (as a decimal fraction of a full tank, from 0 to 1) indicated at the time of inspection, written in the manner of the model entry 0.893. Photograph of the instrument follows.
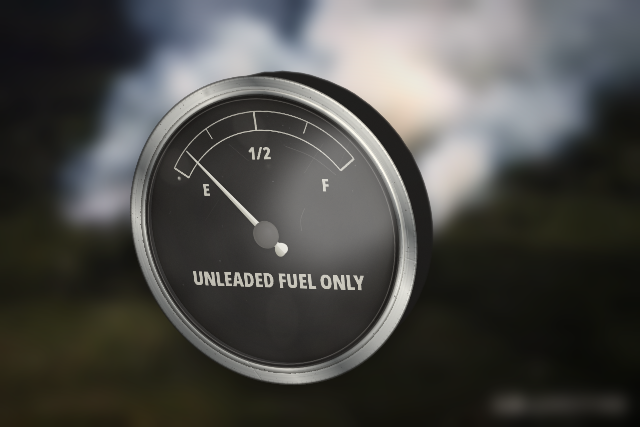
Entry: 0.125
